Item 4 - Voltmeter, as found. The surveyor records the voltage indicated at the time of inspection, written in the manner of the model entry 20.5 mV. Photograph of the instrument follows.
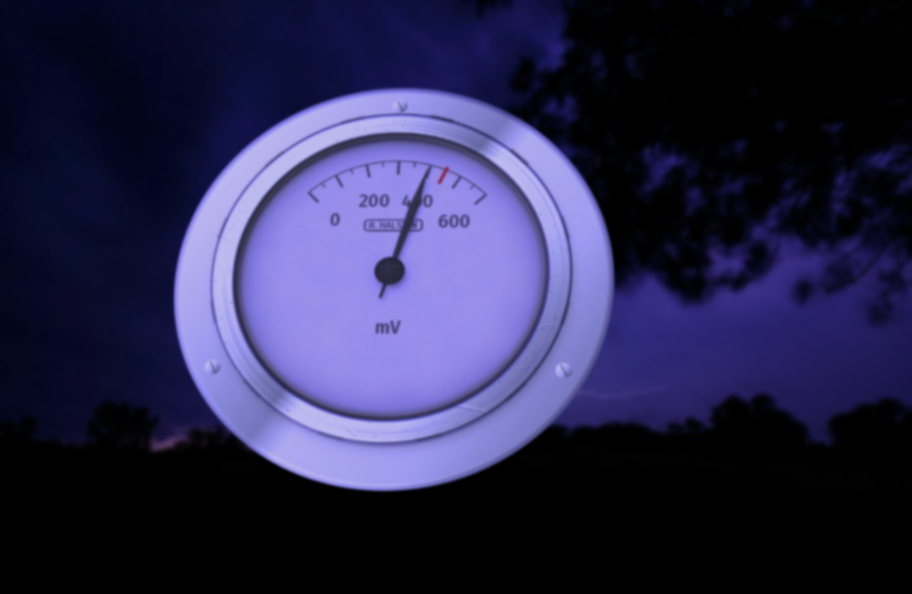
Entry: 400 mV
